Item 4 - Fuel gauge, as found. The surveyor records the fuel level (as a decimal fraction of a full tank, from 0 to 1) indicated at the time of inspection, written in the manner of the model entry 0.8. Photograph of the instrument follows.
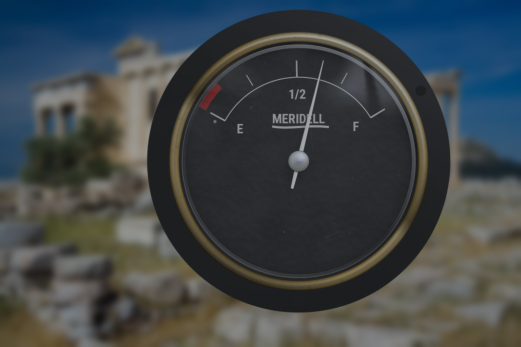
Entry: 0.625
